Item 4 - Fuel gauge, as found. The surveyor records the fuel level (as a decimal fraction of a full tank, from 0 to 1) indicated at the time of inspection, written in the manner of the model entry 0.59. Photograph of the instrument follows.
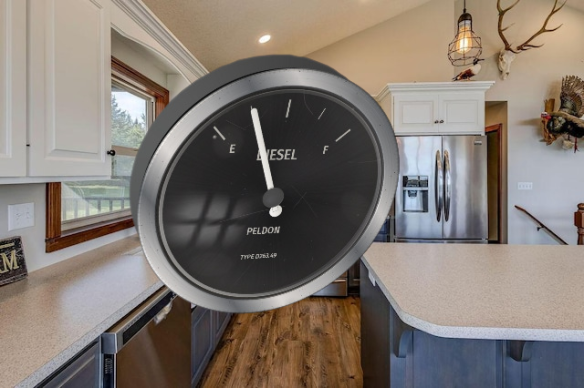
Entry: 0.25
